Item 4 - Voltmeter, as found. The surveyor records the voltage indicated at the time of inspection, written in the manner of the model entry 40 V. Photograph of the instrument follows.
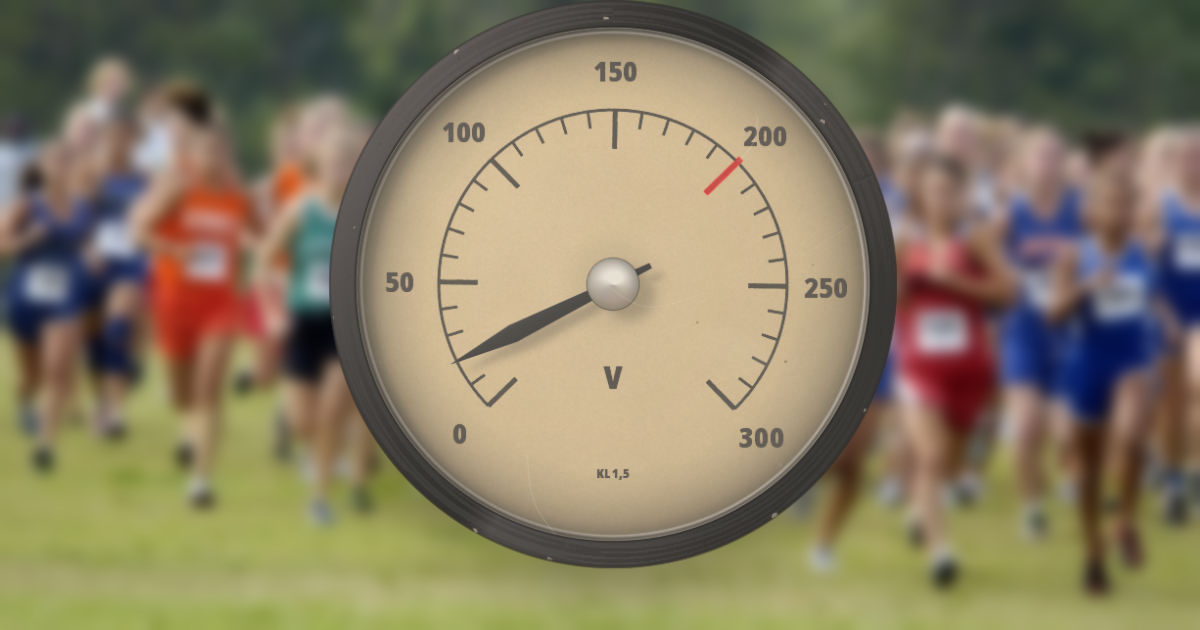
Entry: 20 V
